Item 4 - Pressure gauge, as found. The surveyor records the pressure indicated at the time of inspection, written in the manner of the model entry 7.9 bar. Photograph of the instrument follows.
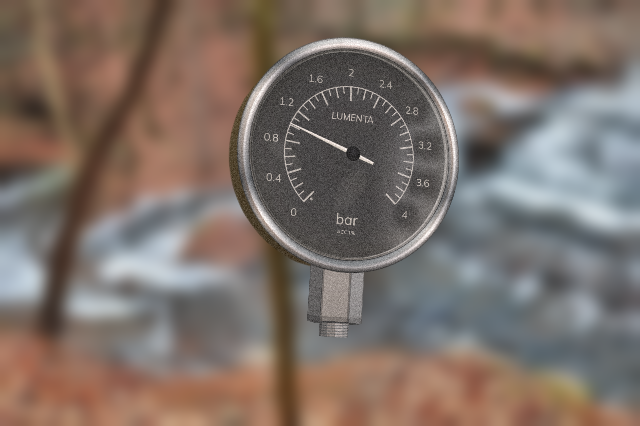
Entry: 1 bar
